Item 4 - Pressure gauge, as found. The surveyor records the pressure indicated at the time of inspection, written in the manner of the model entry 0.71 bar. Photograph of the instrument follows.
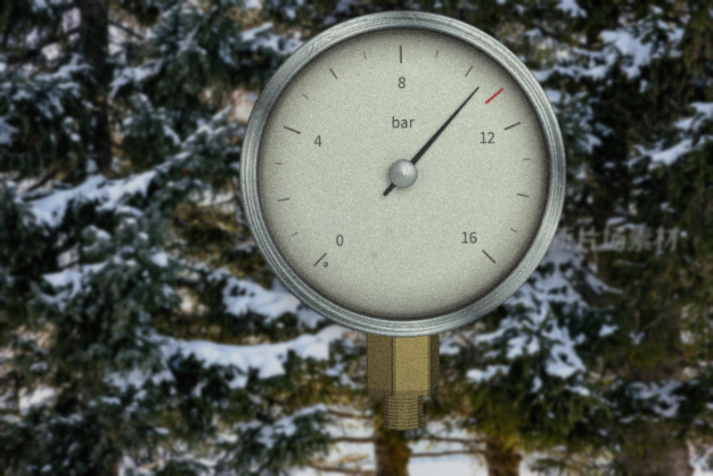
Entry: 10.5 bar
